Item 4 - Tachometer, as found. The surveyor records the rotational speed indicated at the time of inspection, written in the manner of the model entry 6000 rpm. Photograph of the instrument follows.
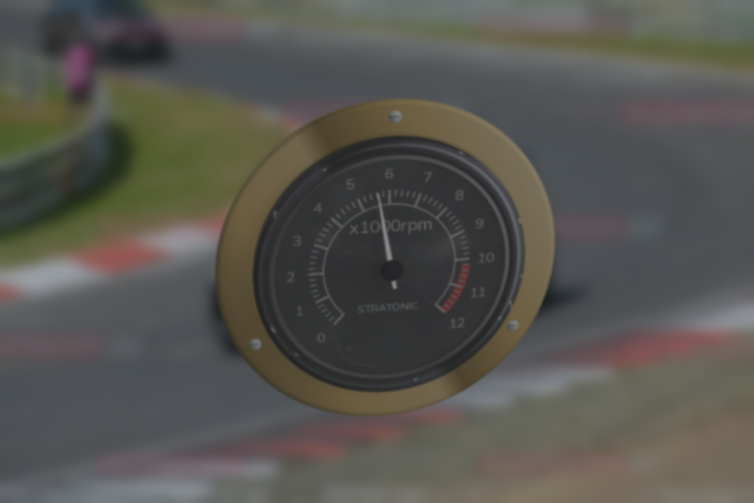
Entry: 5600 rpm
